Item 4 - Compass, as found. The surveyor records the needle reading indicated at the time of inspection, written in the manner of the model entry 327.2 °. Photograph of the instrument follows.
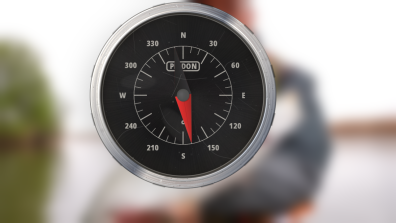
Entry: 170 °
